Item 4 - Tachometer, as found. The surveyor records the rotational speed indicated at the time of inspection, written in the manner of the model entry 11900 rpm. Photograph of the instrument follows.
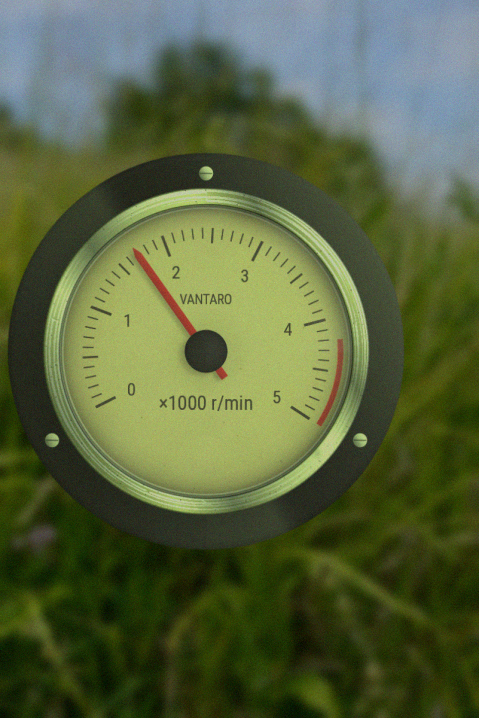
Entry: 1700 rpm
